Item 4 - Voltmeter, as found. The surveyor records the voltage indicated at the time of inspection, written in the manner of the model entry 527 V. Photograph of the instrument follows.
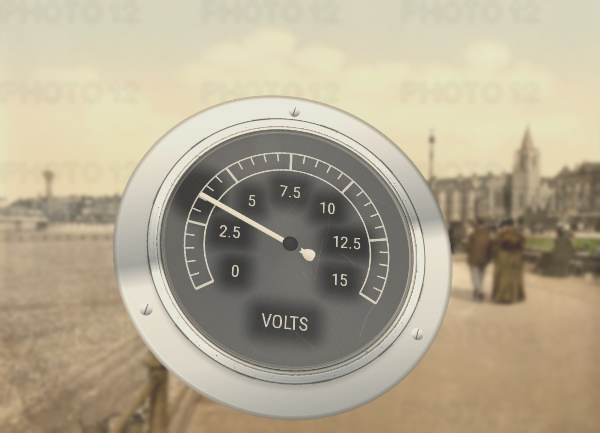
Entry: 3.5 V
